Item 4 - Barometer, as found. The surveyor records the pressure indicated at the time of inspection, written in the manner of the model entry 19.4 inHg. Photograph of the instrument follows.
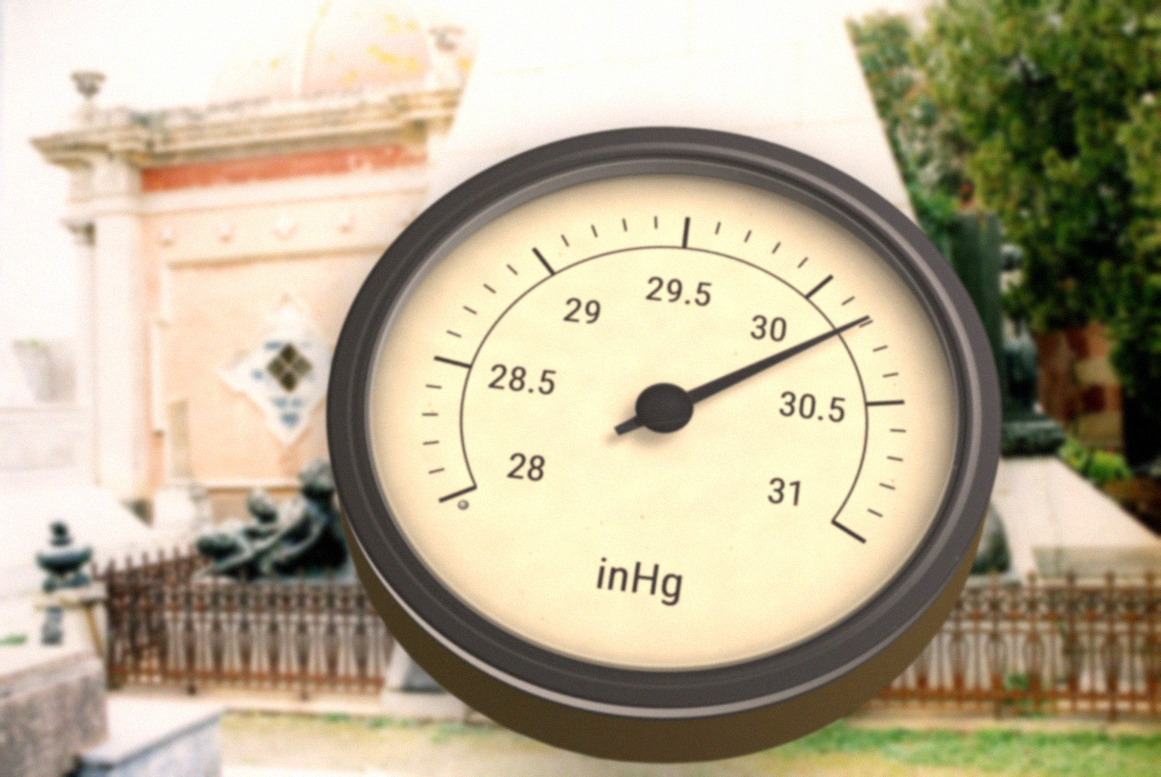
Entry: 30.2 inHg
